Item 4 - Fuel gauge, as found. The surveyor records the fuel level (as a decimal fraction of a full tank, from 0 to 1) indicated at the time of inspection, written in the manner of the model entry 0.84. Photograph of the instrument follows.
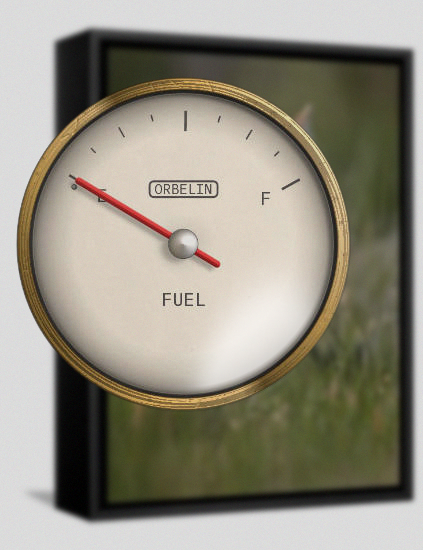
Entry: 0
